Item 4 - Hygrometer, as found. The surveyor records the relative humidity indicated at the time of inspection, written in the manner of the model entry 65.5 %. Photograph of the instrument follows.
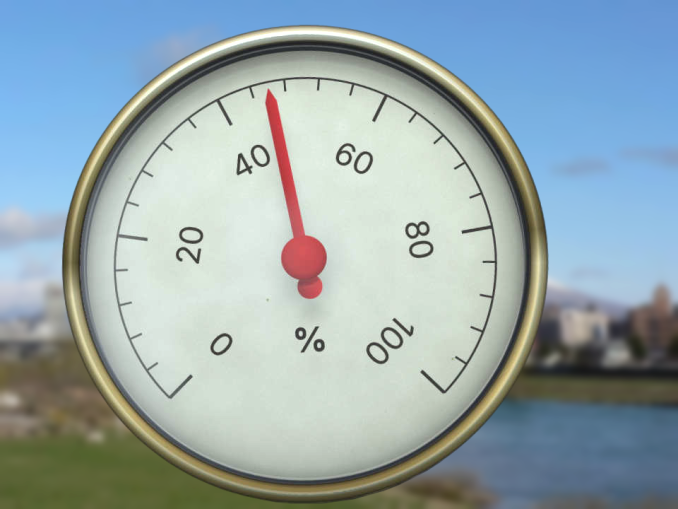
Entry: 46 %
